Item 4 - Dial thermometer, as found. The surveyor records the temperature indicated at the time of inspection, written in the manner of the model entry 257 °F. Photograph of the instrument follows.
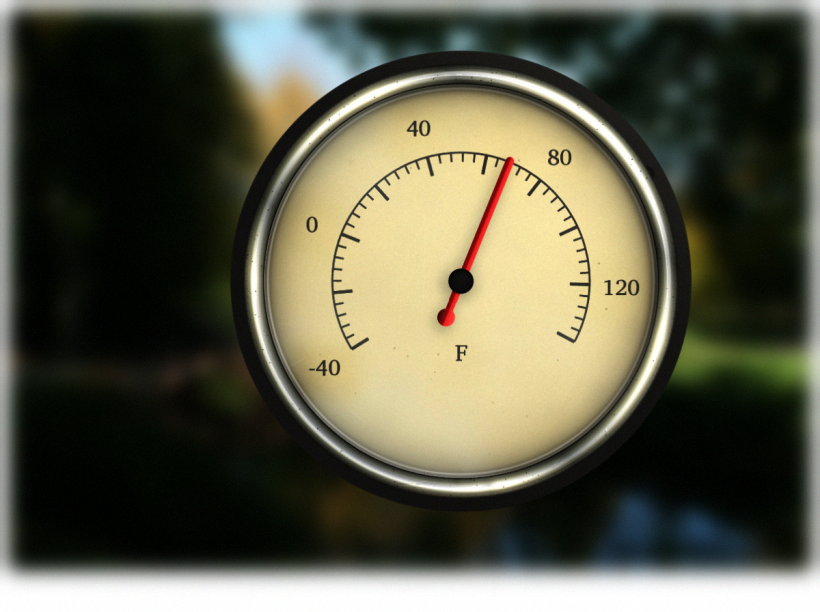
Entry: 68 °F
